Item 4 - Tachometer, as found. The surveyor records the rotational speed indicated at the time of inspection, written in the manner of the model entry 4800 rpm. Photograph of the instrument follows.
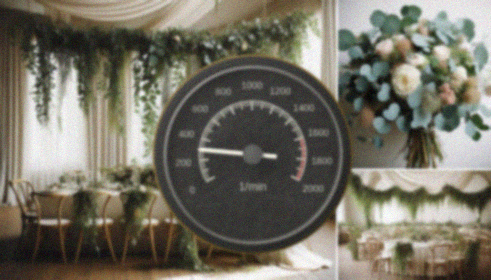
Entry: 300 rpm
